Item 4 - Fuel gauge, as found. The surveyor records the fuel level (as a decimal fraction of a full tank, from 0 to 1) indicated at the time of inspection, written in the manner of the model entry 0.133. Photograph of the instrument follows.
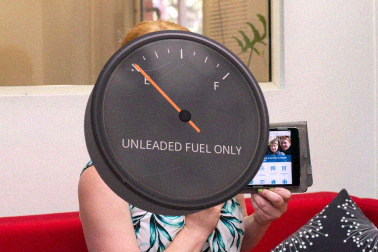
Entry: 0
